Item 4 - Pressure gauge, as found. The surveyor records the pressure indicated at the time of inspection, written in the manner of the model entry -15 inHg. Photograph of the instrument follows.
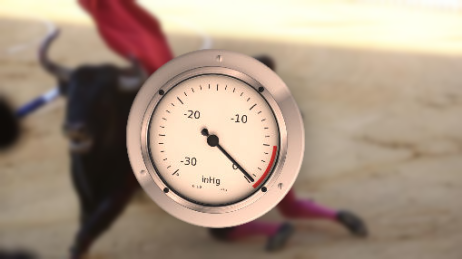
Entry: -0.5 inHg
